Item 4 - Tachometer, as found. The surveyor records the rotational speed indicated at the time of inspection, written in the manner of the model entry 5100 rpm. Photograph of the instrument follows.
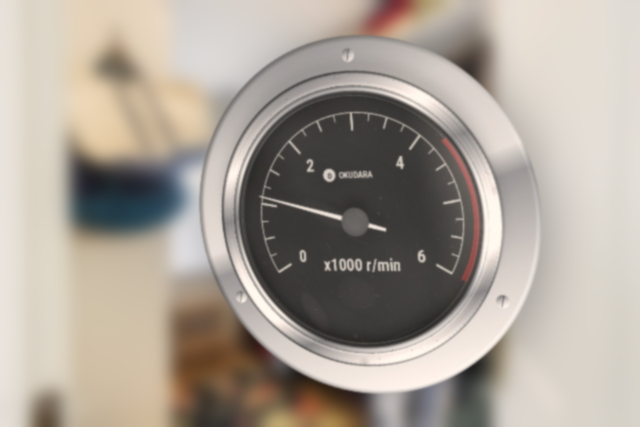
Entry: 1125 rpm
